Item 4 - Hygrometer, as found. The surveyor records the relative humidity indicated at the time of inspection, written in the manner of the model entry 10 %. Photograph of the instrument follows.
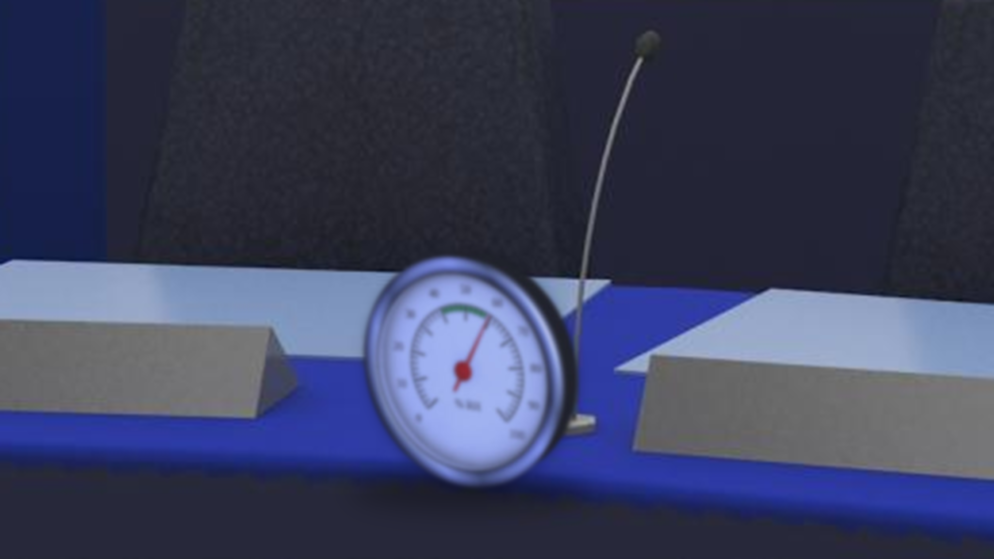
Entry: 60 %
